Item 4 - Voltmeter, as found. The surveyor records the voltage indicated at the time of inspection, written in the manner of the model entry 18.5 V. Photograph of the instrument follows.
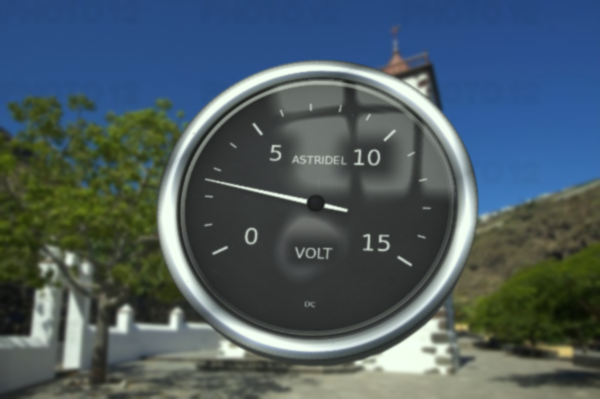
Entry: 2.5 V
